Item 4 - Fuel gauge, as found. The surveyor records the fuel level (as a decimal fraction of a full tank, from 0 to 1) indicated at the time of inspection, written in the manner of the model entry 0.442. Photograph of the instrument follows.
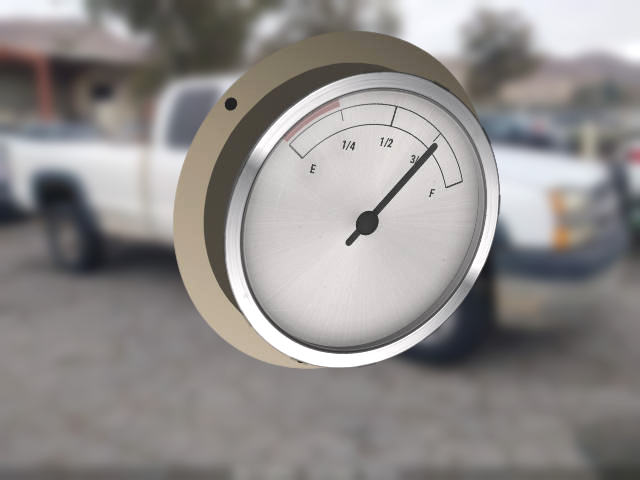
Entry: 0.75
